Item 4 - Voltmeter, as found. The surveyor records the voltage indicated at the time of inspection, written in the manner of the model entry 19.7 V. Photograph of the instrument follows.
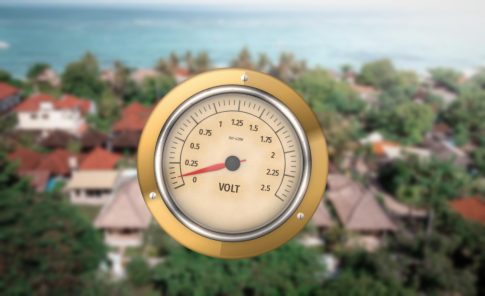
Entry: 0.1 V
